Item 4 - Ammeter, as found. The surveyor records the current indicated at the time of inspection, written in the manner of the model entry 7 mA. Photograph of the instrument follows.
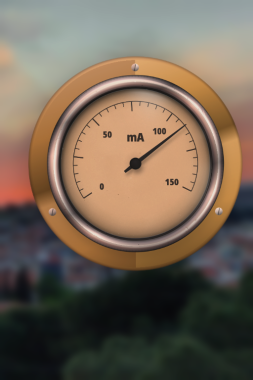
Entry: 110 mA
